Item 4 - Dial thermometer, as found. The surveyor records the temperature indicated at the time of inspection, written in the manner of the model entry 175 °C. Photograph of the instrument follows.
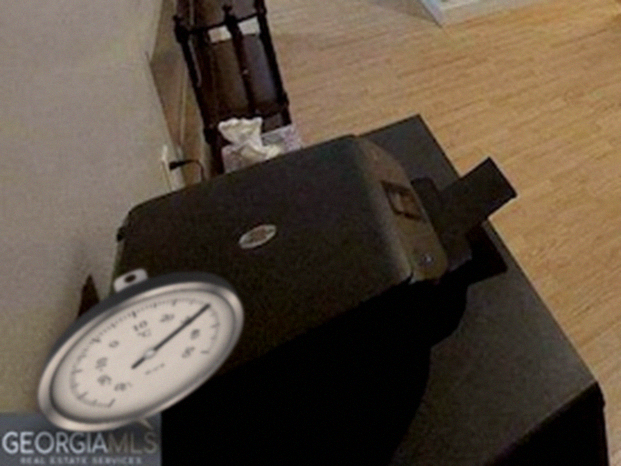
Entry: 30 °C
